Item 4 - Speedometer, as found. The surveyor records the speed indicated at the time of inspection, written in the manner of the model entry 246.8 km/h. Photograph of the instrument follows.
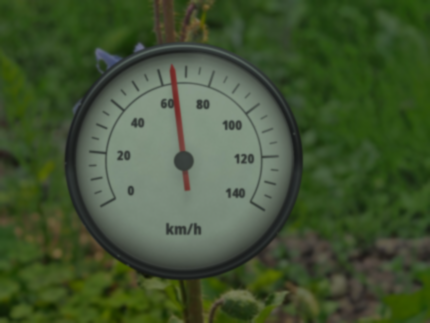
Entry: 65 km/h
